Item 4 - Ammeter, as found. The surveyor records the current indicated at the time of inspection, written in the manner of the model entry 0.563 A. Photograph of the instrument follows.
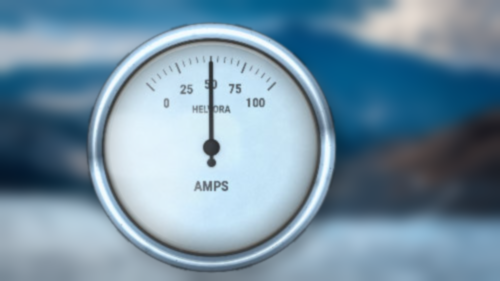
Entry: 50 A
